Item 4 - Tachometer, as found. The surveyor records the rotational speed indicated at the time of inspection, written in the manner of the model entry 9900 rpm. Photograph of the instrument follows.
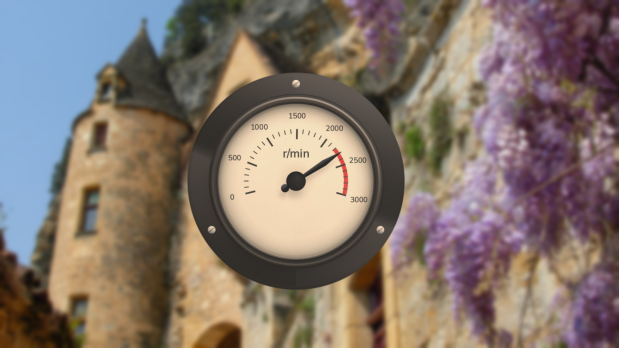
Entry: 2300 rpm
